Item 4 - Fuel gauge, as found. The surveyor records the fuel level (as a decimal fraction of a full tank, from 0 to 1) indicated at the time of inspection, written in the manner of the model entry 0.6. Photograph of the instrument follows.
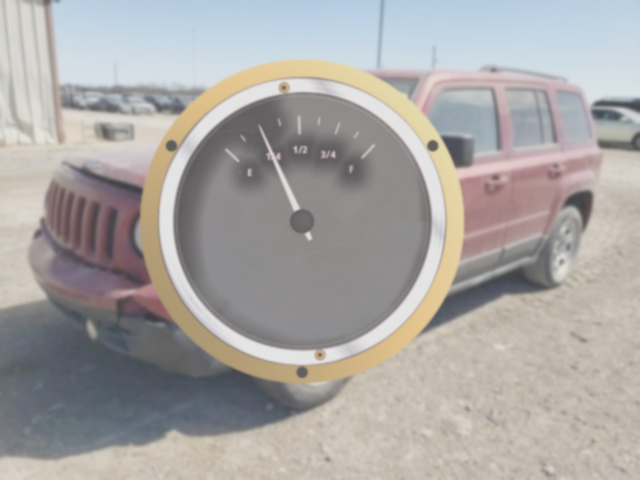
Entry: 0.25
